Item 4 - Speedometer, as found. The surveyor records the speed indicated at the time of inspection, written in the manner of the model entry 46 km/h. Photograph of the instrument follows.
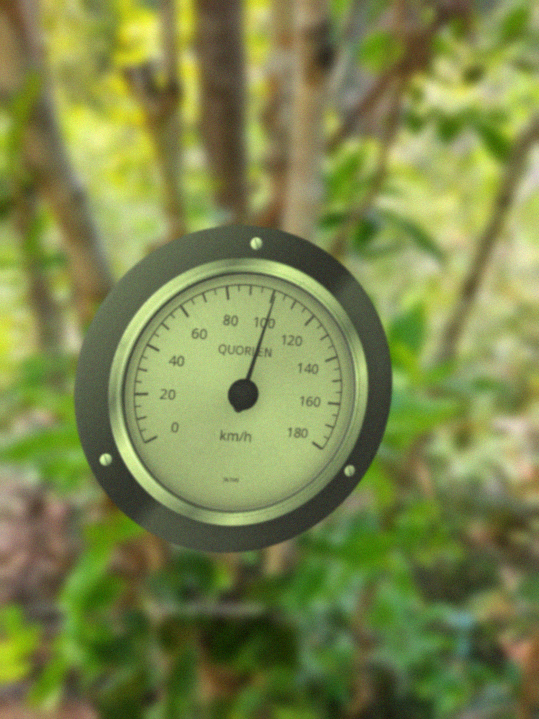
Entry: 100 km/h
